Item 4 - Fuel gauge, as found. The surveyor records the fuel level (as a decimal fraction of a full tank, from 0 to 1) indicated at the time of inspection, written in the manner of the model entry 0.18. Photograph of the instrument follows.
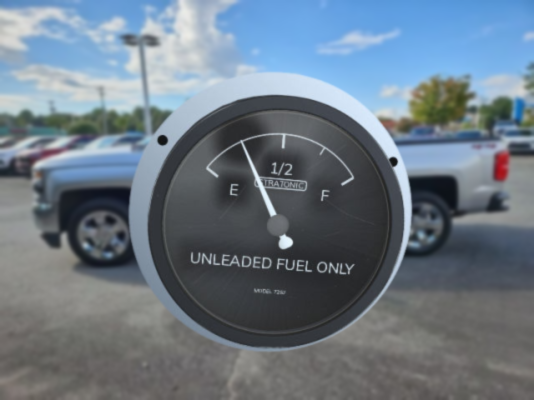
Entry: 0.25
